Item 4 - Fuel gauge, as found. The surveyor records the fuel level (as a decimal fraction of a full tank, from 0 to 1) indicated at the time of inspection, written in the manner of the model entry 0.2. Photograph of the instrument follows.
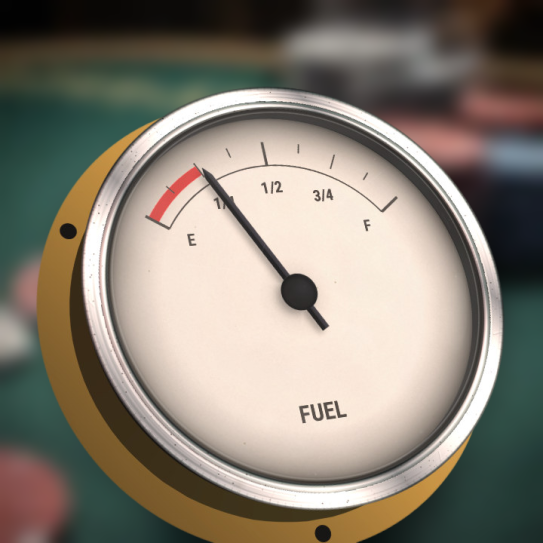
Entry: 0.25
